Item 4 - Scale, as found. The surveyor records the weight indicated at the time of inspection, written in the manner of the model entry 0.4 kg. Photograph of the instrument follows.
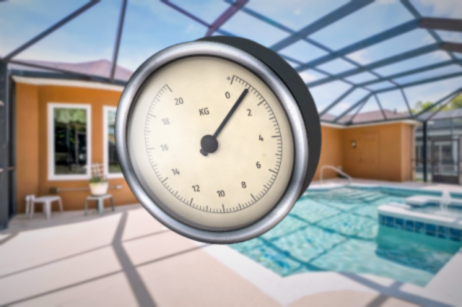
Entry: 1 kg
